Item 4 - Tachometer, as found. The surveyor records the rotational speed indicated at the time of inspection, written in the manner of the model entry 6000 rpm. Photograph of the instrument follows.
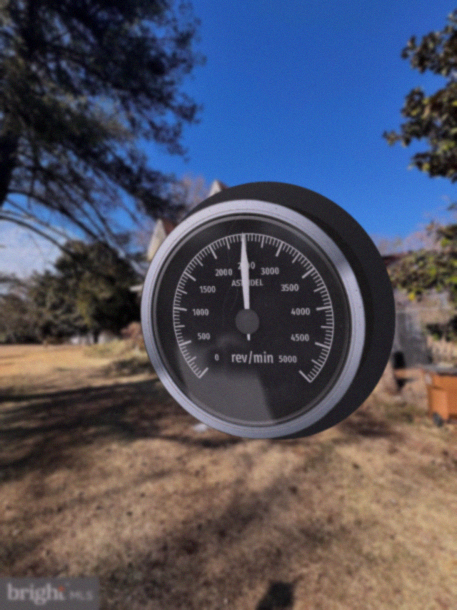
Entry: 2500 rpm
